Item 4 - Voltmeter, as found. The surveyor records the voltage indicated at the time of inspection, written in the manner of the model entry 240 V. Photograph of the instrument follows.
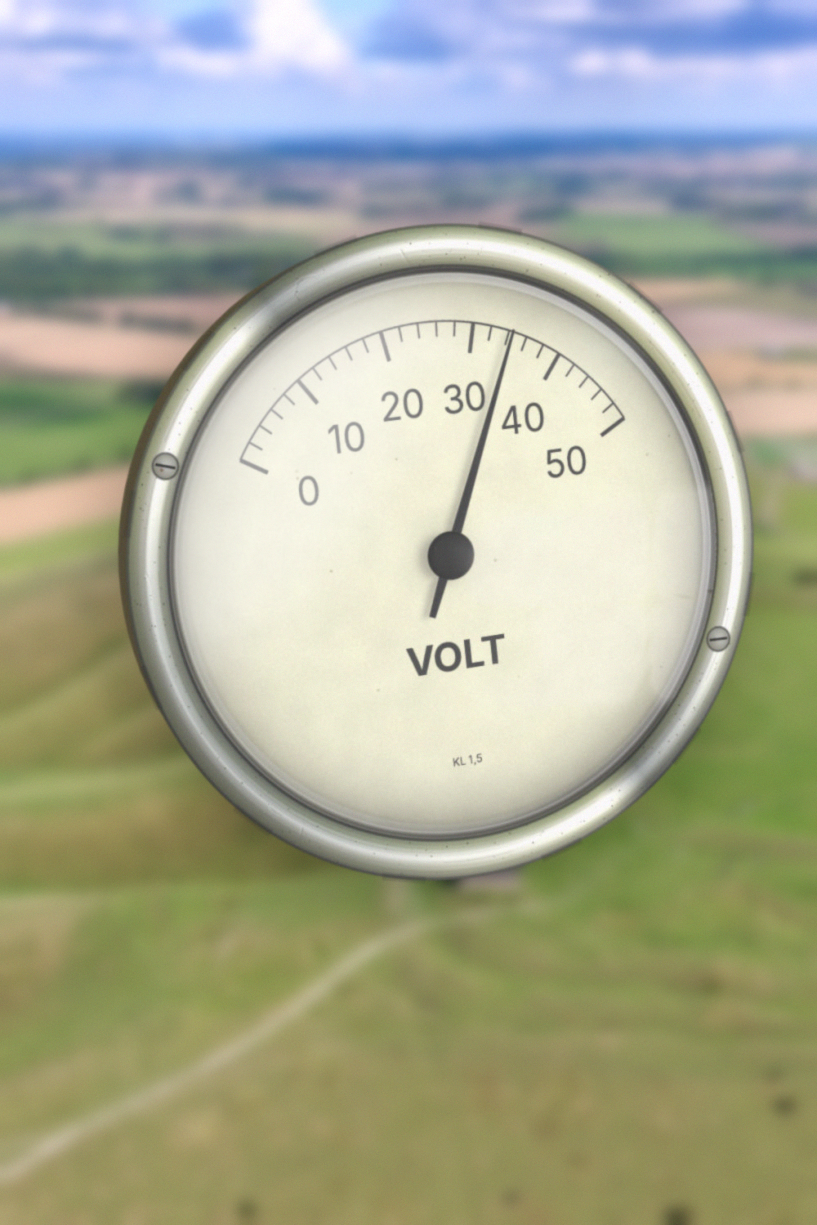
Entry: 34 V
